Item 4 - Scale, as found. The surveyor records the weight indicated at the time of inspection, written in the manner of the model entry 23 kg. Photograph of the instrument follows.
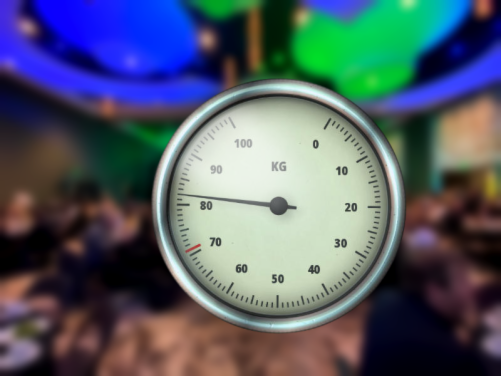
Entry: 82 kg
